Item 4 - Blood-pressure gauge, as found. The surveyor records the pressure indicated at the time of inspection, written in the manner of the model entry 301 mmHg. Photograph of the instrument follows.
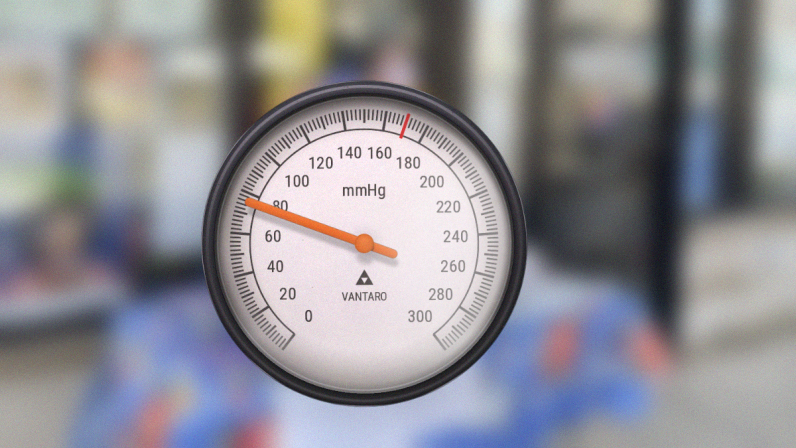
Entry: 76 mmHg
